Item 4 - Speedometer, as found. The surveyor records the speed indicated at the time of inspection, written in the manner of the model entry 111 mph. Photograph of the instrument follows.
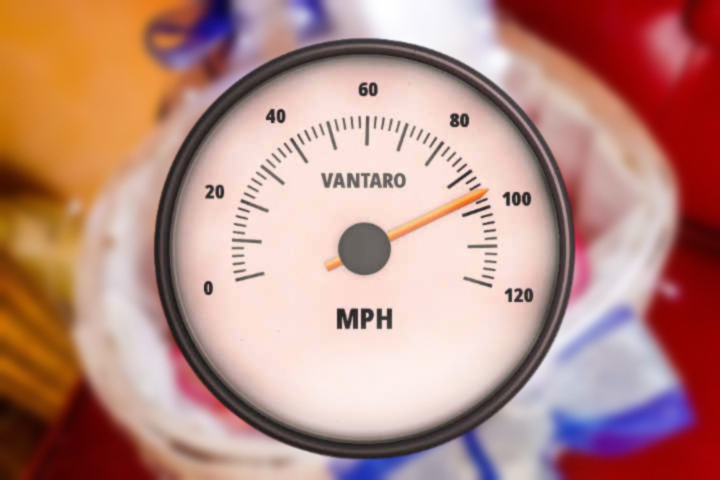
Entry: 96 mph
